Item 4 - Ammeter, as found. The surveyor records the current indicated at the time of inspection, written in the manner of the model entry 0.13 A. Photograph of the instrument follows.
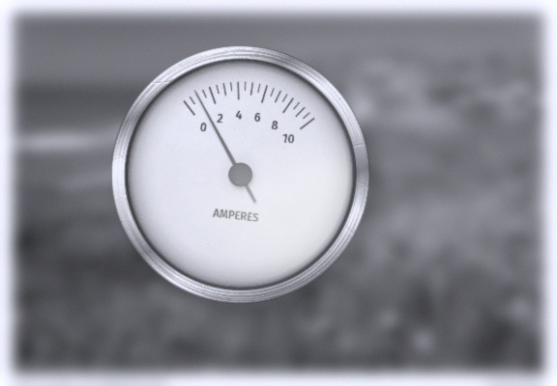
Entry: 1 A
